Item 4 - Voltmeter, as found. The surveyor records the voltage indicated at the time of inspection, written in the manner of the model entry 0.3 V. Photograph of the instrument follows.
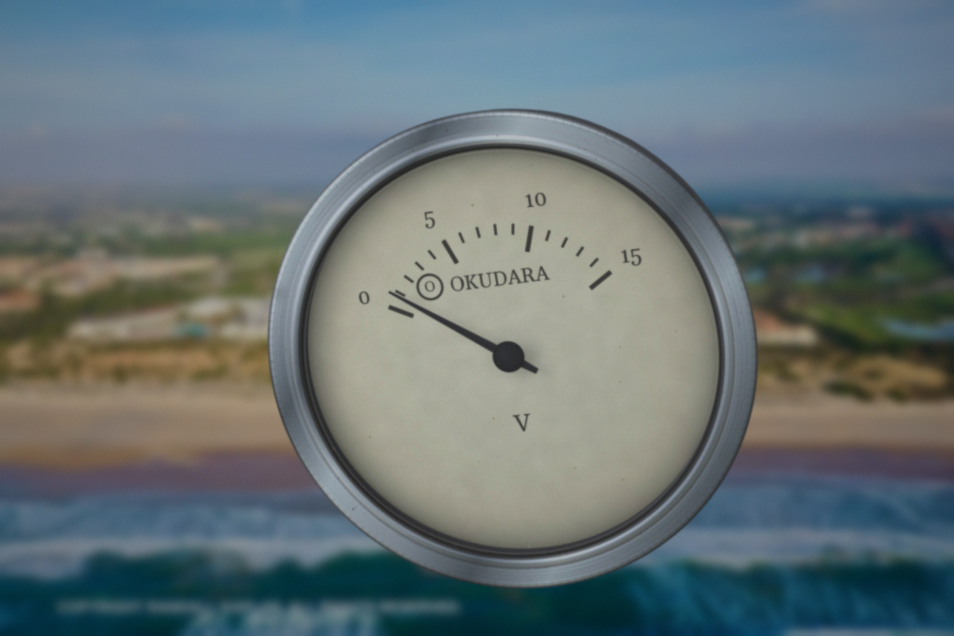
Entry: 1 V
